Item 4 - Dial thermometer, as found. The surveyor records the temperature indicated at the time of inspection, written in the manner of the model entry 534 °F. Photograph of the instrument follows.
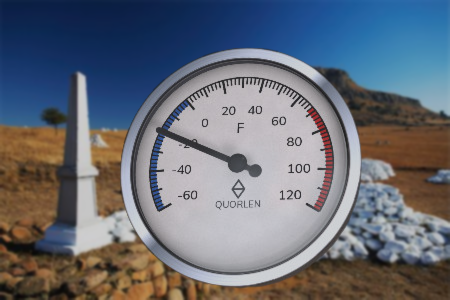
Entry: -20 °F
